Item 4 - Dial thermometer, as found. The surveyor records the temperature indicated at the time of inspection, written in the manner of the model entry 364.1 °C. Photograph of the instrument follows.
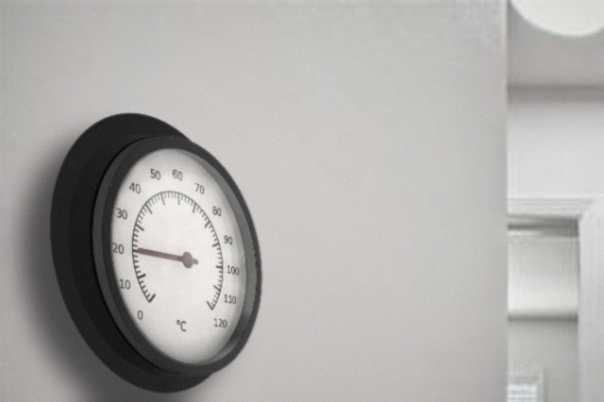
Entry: 20 °C
